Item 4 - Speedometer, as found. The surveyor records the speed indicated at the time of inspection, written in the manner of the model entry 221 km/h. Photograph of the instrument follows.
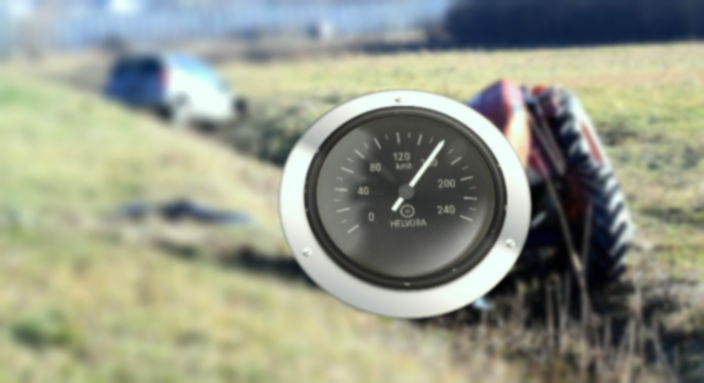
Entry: 160 km/h
